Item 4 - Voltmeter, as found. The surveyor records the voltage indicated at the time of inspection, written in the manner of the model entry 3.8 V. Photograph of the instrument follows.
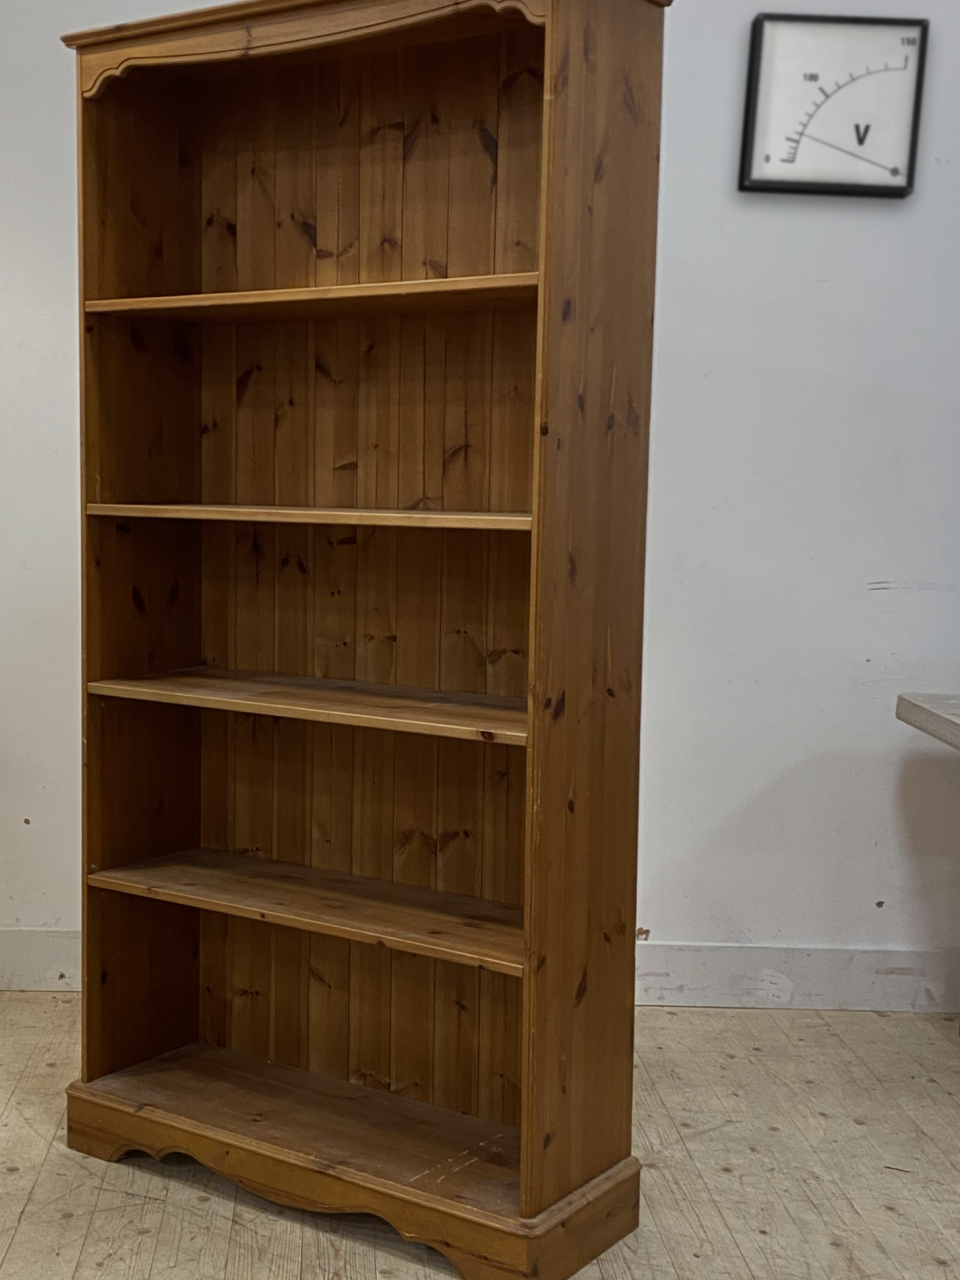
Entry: 60 V
